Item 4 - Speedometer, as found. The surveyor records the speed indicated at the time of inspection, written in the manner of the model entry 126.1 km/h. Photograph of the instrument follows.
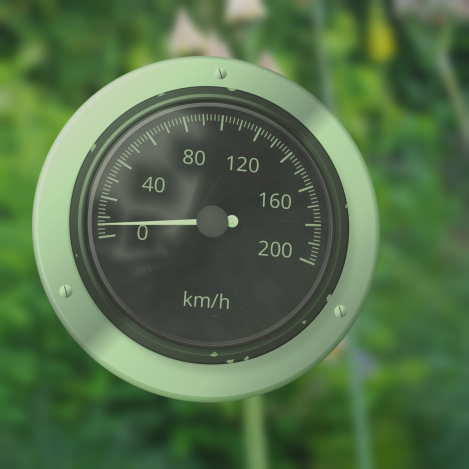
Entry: 6 km/h
